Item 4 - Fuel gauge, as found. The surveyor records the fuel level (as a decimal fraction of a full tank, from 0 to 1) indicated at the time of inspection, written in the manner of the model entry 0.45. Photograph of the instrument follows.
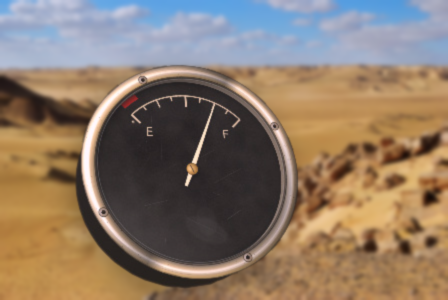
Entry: 0.75
